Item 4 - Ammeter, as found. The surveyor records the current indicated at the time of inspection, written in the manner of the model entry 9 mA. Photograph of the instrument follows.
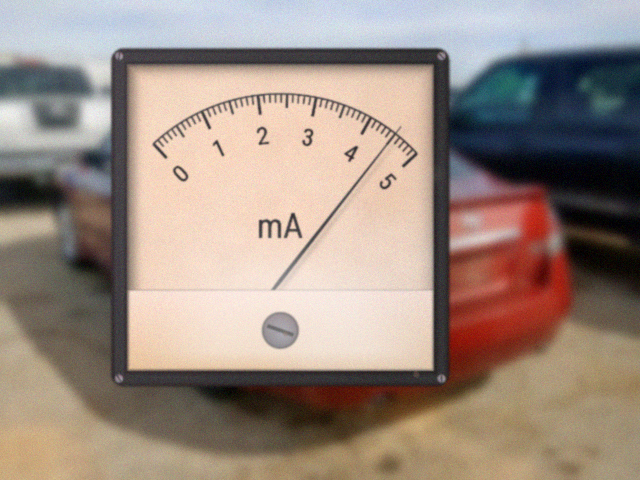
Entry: 4.5 mA
